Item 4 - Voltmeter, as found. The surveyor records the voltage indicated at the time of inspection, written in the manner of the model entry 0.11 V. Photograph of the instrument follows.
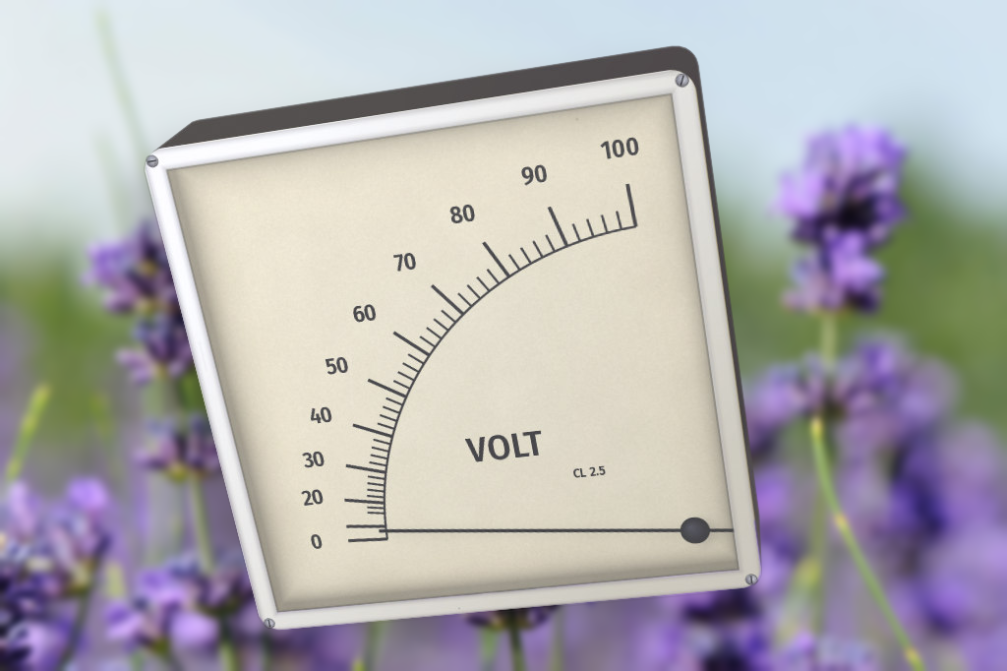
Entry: 10 V
